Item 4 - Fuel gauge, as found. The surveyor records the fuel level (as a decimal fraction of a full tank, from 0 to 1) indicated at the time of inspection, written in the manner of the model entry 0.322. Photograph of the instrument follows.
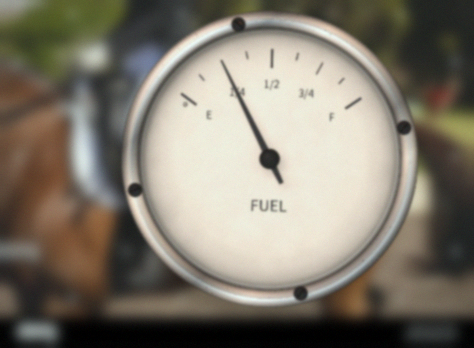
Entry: 0.25
